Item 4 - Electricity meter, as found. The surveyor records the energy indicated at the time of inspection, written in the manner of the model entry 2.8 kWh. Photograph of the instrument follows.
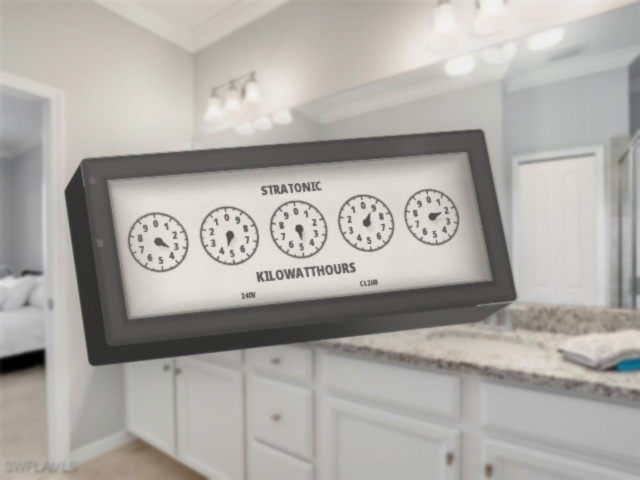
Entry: 34492 kWh
